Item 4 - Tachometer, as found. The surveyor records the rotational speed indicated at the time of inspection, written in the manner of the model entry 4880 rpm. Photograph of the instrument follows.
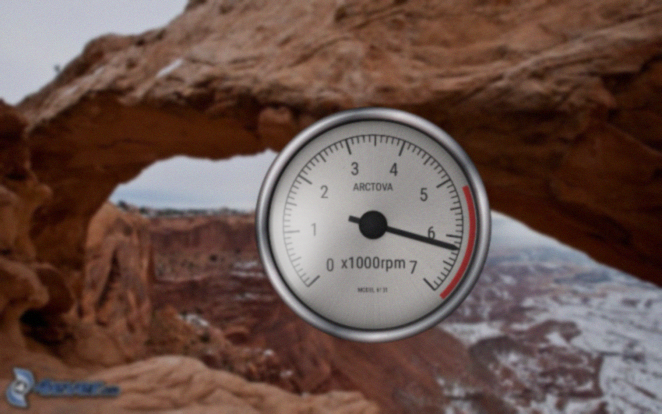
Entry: 6200 rpm
